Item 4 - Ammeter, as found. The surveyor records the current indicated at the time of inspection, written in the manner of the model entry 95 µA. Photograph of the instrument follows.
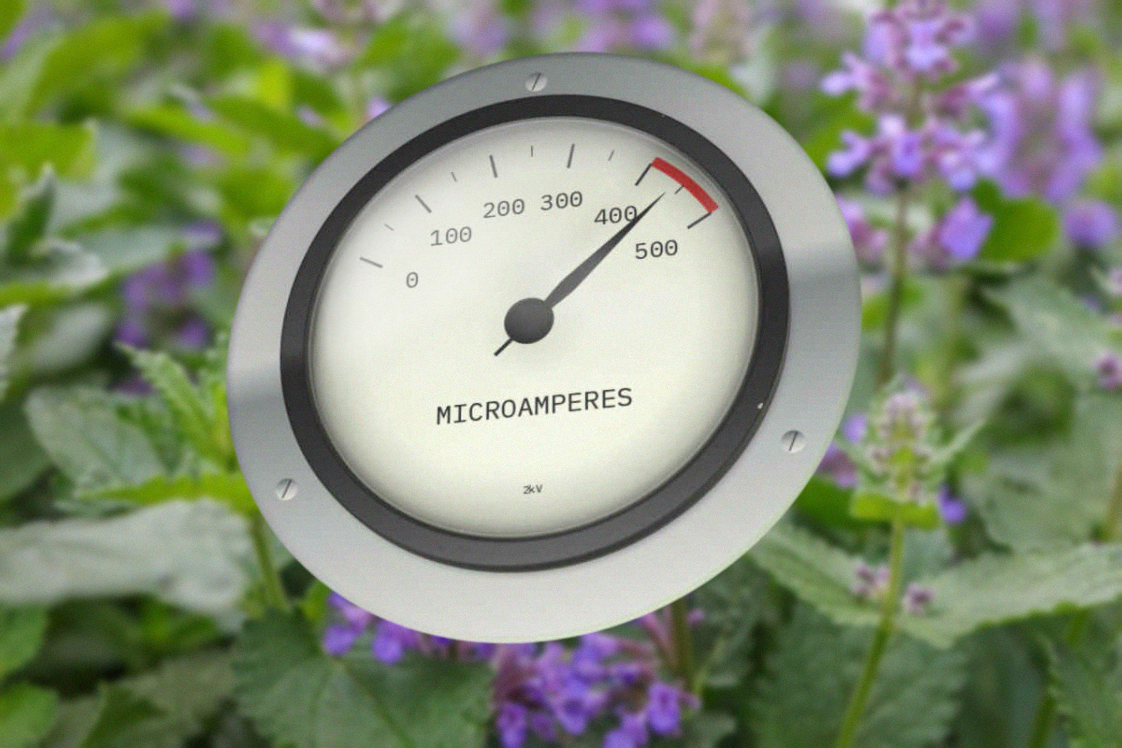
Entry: 450 µA
